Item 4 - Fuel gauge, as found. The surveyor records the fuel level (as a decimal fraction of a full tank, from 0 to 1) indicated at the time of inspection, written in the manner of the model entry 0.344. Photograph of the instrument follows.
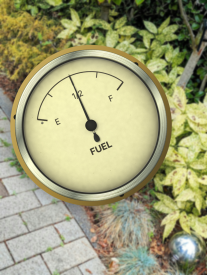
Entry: 0.5
